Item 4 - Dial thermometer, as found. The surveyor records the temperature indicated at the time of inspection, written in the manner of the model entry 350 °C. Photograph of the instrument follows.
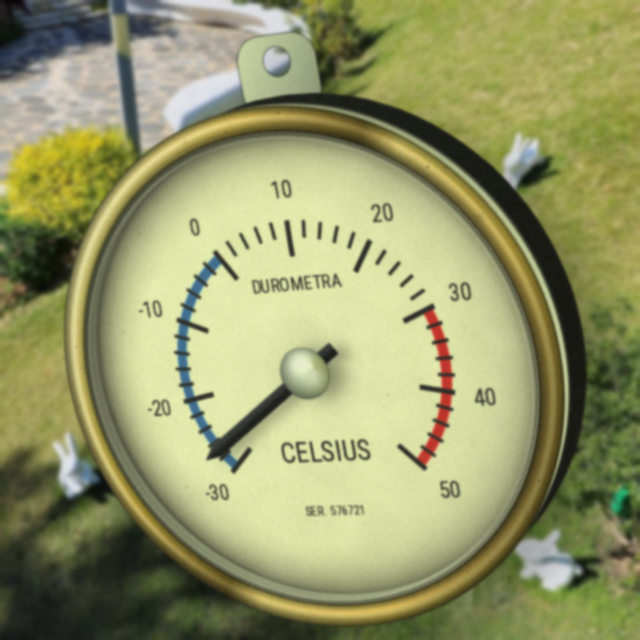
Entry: -27 °C
